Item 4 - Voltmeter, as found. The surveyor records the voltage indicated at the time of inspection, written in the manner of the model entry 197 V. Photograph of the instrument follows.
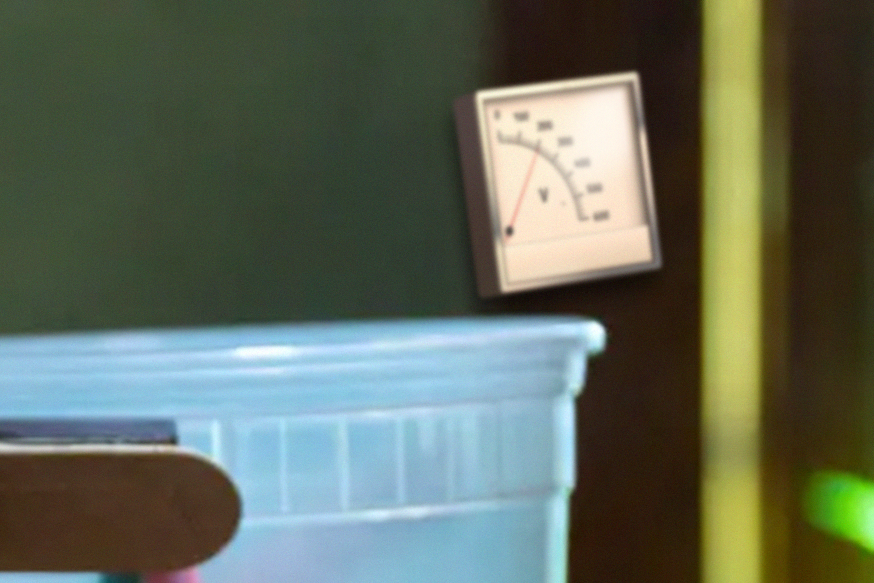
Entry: 200 V
